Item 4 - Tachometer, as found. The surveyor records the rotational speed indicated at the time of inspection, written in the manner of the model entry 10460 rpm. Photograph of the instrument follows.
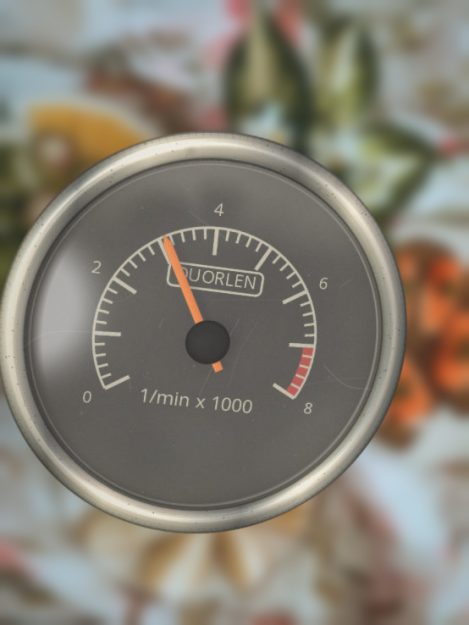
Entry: 3100 rpm
